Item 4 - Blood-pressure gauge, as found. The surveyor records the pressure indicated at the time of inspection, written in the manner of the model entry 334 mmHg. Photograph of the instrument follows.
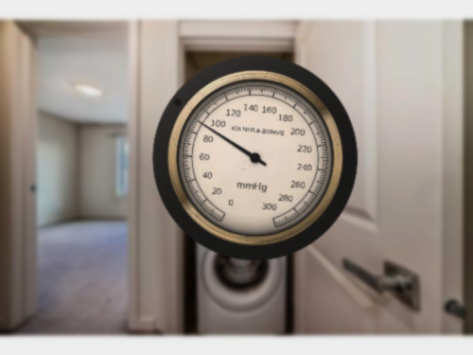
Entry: 90 mmHg
